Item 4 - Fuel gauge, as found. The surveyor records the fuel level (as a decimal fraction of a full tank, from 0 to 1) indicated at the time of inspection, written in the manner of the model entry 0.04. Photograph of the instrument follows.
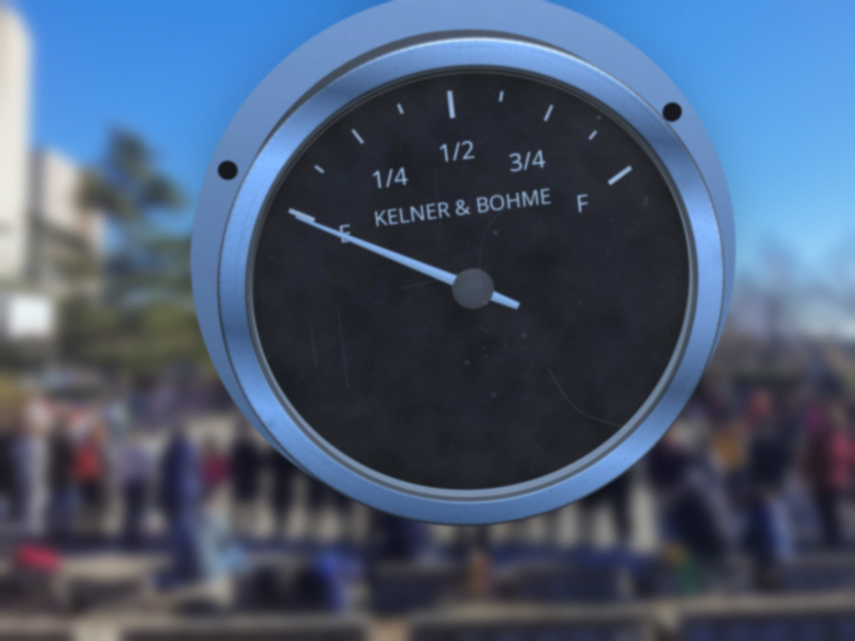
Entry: 0
